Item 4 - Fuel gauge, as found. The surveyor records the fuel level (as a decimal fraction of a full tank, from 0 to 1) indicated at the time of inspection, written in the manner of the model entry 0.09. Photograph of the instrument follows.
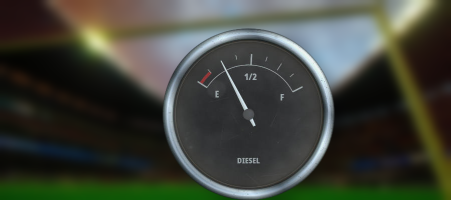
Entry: 0.25
